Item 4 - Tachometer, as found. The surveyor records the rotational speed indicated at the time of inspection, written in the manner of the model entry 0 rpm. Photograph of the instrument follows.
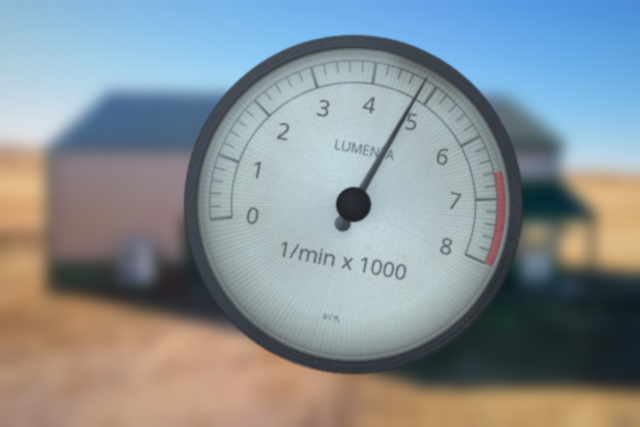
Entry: 4800 rpm
